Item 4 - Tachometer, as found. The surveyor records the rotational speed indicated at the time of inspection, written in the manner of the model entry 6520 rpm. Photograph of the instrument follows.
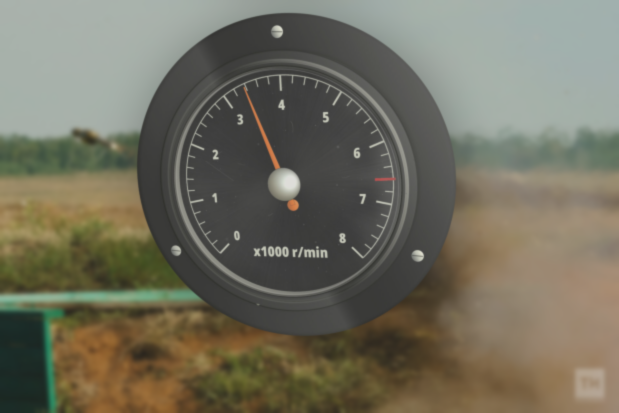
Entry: 3400 rpm
